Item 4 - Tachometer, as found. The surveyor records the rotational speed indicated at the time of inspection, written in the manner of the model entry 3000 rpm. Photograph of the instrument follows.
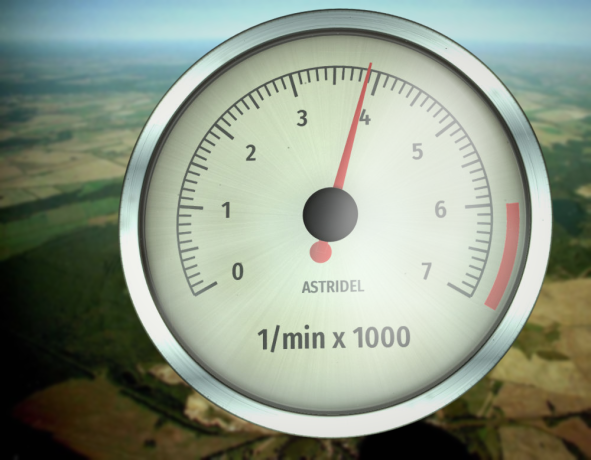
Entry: 3900 rpm
